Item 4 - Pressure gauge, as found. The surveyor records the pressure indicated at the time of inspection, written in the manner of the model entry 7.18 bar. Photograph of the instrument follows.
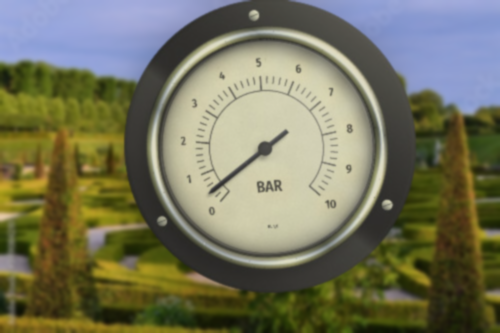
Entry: 0.4 bar
